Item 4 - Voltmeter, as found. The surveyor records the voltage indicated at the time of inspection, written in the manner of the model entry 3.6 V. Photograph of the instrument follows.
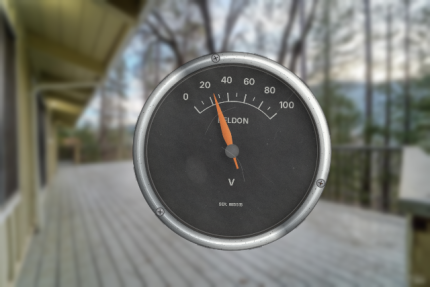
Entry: 25 V
